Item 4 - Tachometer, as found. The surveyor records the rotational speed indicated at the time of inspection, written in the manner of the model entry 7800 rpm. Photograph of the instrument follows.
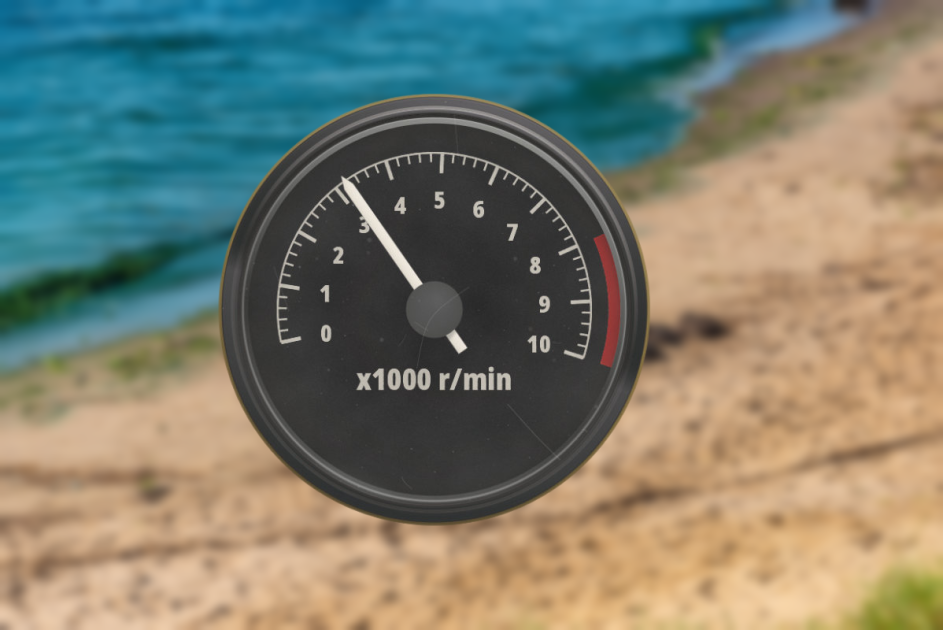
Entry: 3200 rpm
